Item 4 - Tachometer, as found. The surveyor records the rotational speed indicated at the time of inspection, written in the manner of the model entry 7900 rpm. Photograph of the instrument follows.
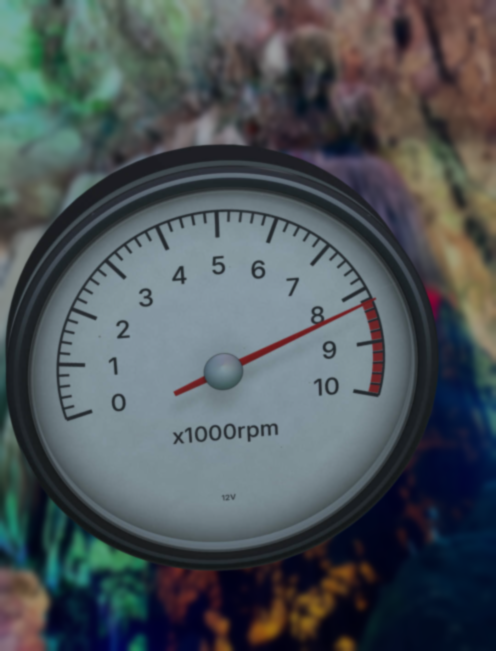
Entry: 8200 rpm
